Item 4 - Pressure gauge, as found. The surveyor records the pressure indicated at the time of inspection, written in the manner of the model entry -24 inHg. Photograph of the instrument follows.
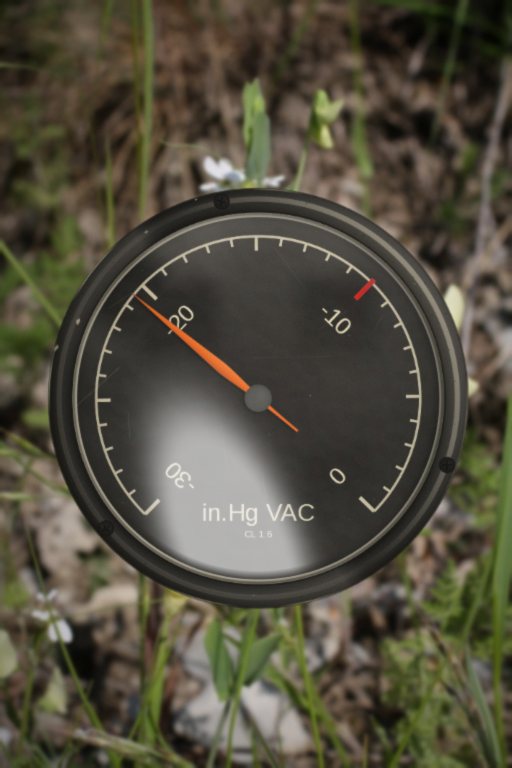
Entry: -20.5 inHg
